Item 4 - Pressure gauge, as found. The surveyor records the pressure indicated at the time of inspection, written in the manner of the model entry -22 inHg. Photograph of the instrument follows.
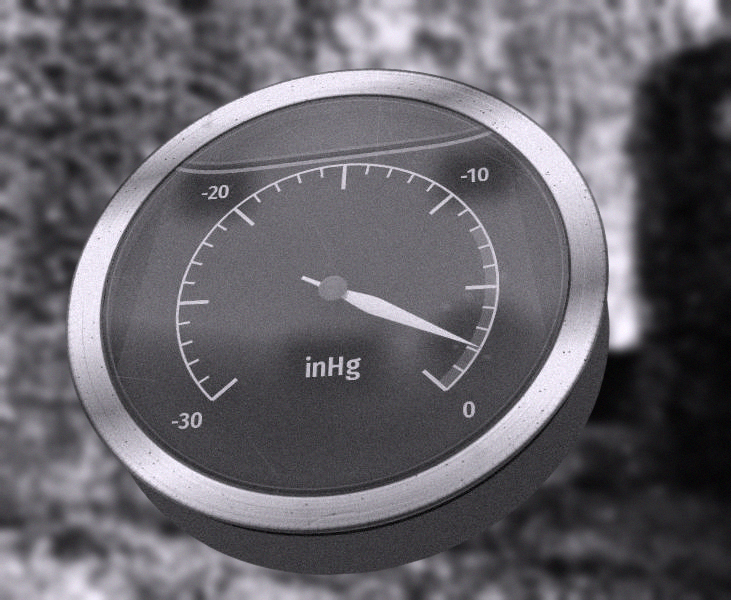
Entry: -2 inHg
